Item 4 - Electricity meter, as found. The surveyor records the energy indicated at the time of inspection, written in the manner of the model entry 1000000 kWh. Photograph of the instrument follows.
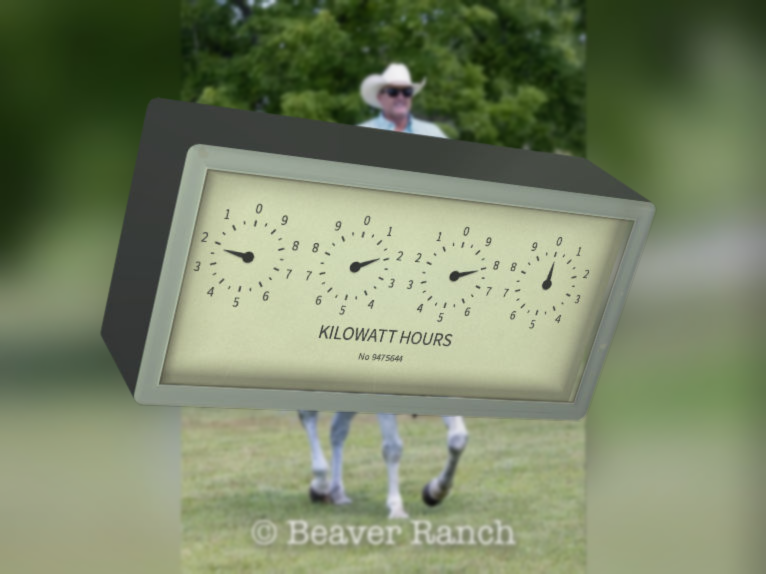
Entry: 2180 kWh
